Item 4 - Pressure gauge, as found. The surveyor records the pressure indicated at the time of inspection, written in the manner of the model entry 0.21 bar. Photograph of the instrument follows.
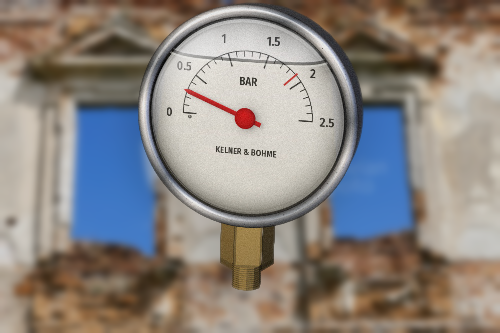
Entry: 0.3 bar
